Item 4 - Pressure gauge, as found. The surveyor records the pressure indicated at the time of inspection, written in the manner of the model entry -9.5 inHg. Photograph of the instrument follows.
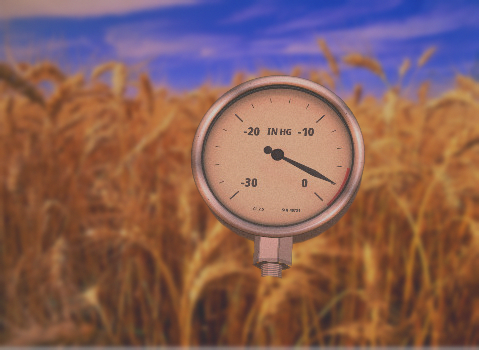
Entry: -2 inHg
